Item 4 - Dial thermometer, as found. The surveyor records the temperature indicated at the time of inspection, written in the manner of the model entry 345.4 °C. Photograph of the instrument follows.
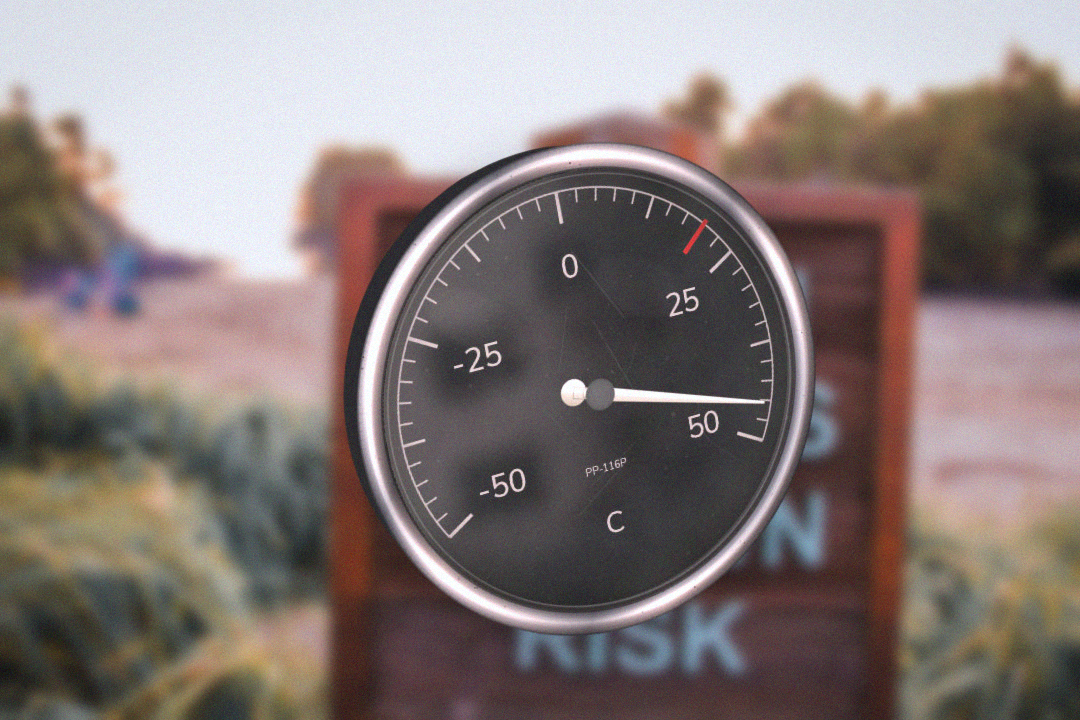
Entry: 45 °C
